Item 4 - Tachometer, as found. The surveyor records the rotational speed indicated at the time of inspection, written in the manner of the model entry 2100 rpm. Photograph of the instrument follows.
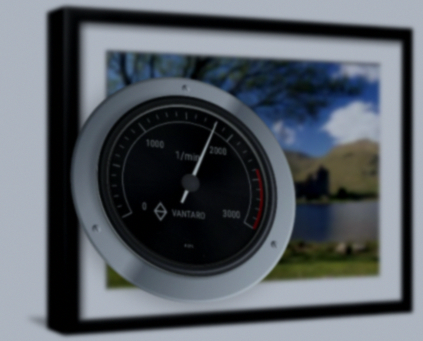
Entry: 1800 rpm
